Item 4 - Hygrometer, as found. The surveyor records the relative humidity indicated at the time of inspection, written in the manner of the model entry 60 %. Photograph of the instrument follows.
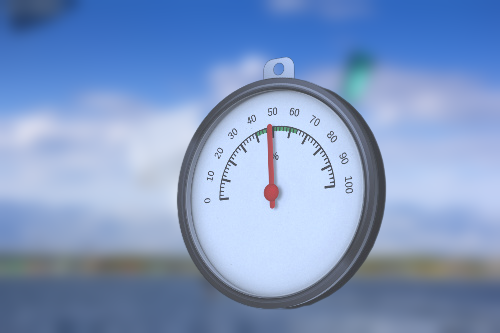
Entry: 50 %
